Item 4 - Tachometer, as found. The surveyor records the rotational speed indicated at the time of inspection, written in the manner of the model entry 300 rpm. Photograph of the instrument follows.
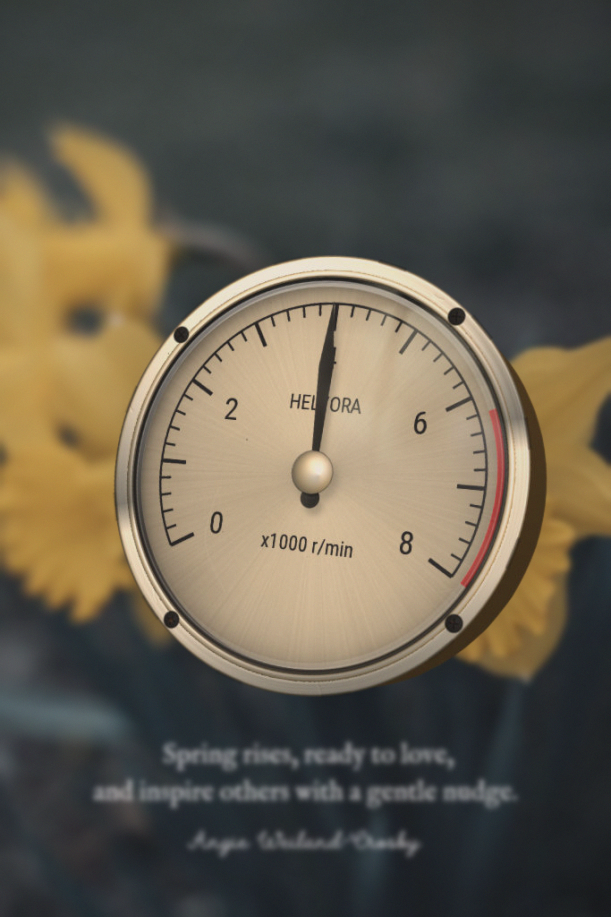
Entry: 4000 rpm
